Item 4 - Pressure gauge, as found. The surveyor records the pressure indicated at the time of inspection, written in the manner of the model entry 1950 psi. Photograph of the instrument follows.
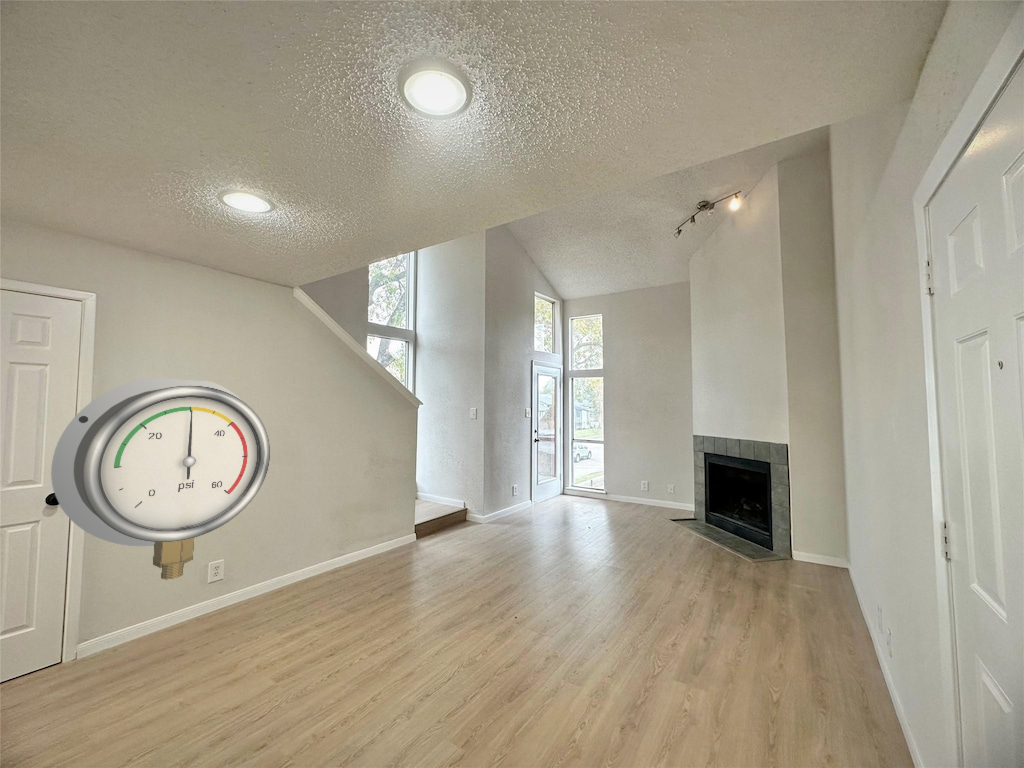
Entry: 30 psi
